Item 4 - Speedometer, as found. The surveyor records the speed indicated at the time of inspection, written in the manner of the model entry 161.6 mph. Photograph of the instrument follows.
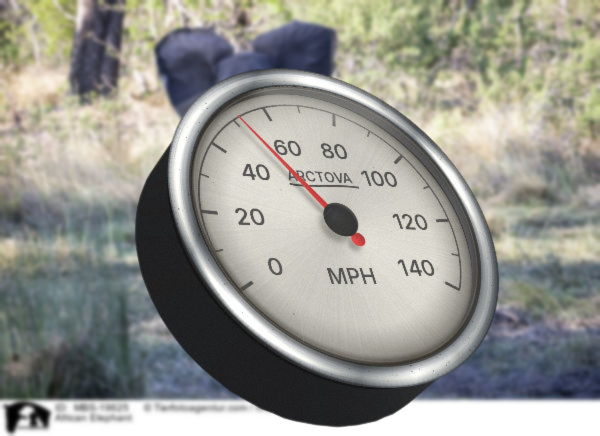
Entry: 50 mph
